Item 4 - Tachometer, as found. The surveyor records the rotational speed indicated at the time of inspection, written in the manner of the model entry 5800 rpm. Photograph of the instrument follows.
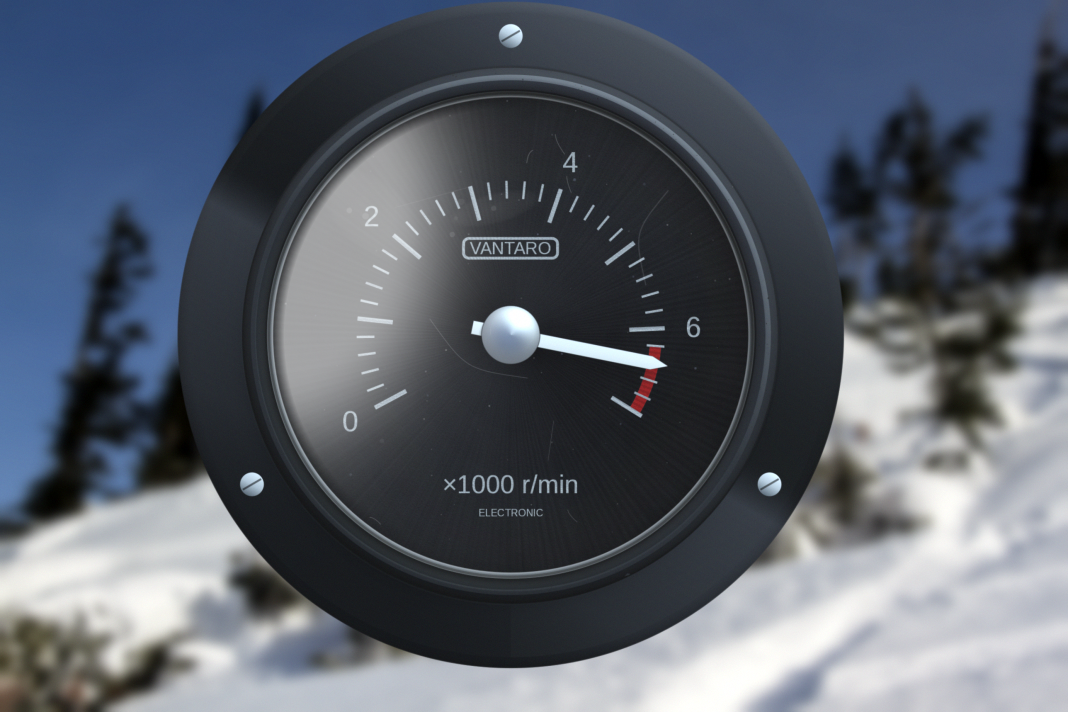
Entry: 6400 rpm
